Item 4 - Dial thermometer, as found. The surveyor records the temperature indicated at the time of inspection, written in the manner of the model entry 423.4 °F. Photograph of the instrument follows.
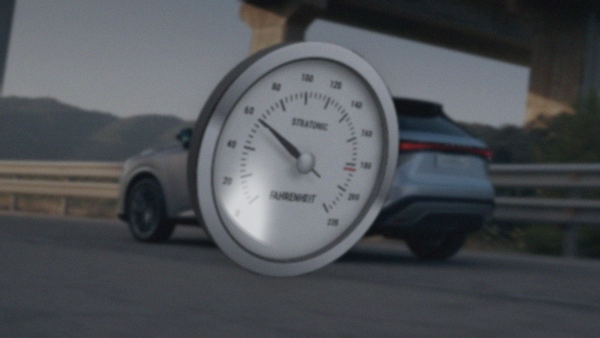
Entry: 60 °F
